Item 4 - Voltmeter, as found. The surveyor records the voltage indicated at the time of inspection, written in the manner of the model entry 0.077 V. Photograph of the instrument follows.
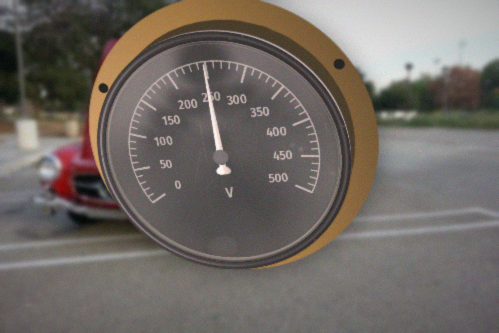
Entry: 250 V
